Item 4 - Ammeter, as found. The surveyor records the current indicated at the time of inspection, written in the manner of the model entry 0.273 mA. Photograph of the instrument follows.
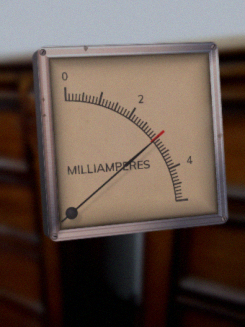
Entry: 3 mA
